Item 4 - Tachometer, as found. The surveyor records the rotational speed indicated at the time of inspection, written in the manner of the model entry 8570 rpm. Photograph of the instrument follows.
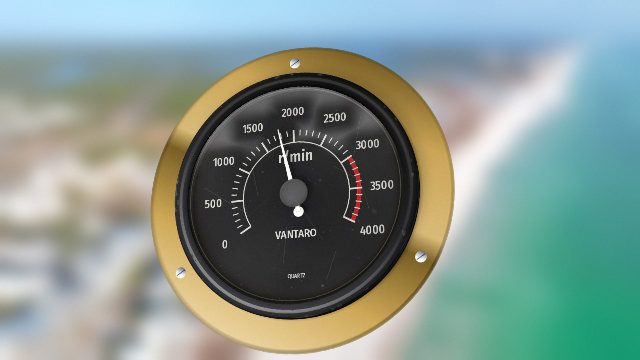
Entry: 1800 rpm
